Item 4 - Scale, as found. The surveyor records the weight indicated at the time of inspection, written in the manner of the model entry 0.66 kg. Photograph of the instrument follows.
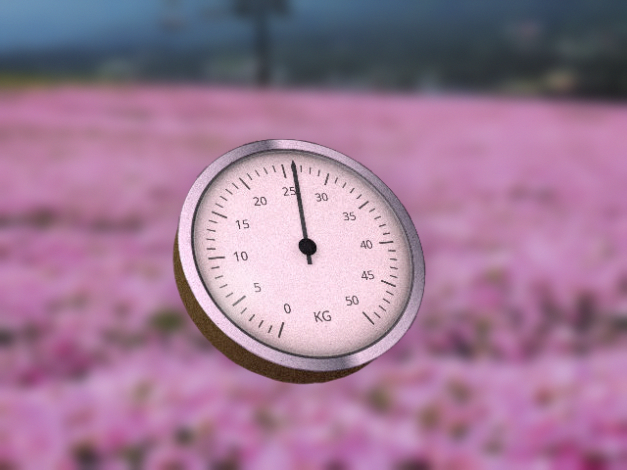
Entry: 26 kg
